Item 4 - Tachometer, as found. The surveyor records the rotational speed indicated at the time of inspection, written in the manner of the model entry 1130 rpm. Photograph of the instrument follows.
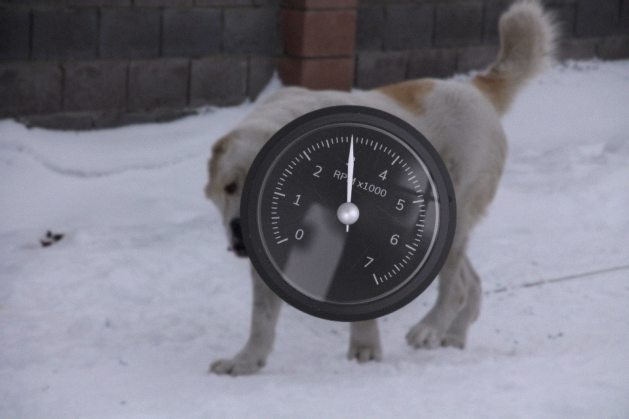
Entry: 3000 rpm
